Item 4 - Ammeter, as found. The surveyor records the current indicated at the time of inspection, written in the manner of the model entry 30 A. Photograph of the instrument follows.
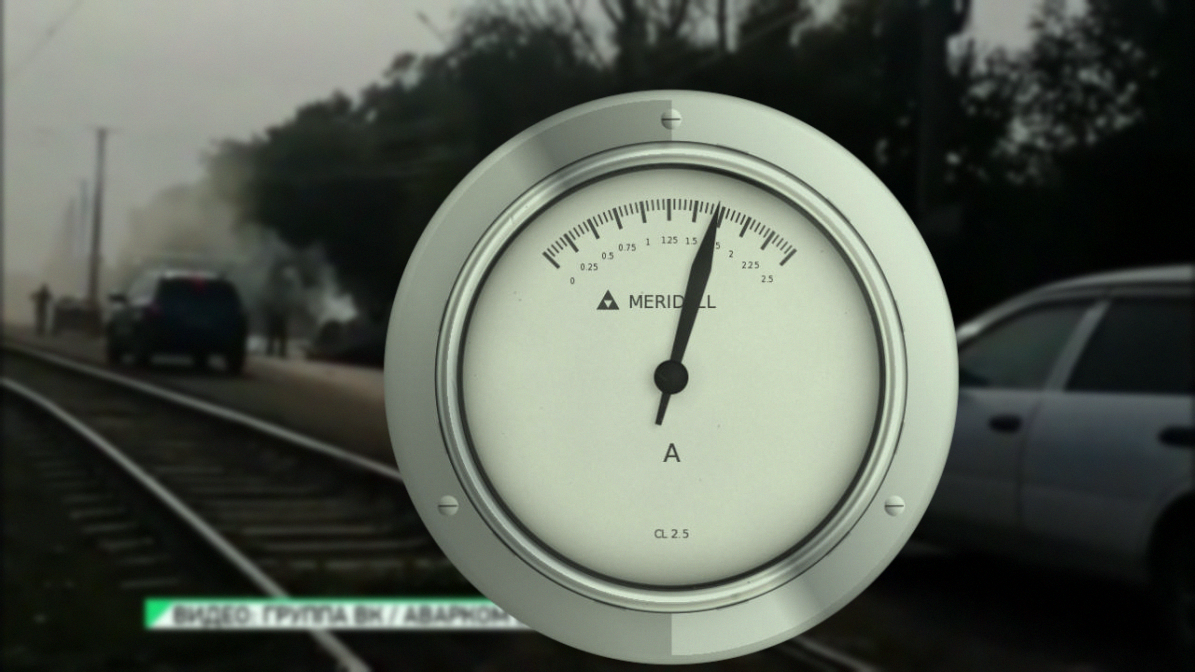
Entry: 1.7 A
